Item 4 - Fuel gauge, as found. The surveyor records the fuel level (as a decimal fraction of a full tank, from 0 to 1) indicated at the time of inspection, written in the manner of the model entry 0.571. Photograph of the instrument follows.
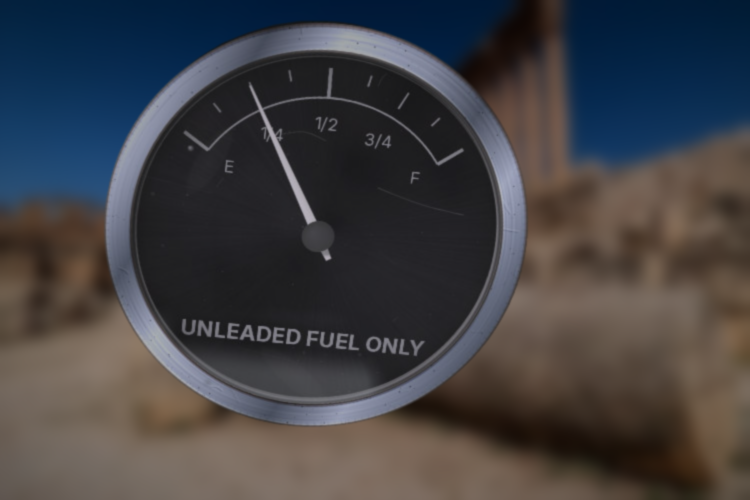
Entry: 0.25
